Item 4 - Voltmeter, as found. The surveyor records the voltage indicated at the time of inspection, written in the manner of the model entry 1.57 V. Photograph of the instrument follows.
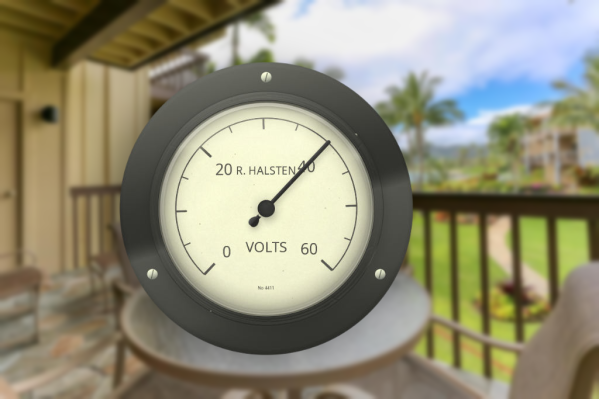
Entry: 40 V
